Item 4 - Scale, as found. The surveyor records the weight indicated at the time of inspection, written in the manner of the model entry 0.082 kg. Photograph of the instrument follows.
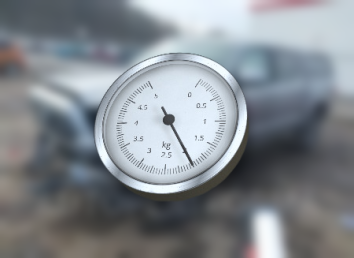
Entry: 2 kg
